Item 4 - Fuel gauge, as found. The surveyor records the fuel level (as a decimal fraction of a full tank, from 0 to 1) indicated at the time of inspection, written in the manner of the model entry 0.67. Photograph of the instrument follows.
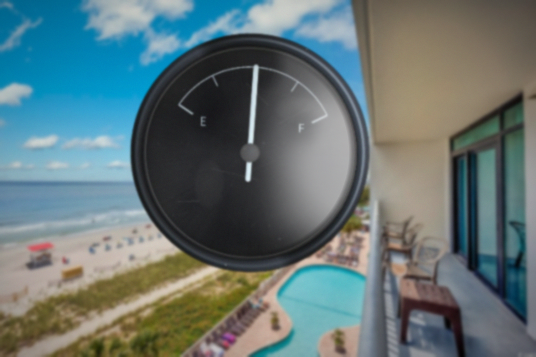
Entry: 0.5
